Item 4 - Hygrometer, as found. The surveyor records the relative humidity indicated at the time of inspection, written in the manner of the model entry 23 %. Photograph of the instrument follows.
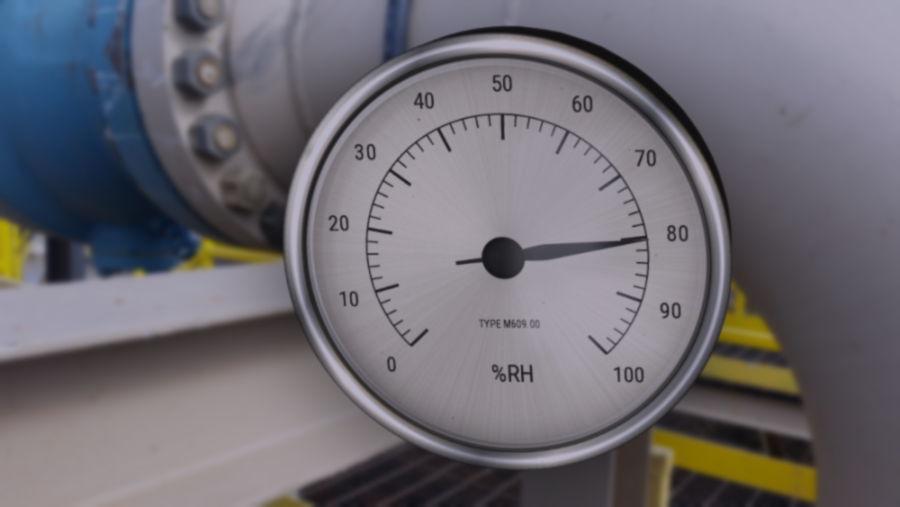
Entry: 80 %
